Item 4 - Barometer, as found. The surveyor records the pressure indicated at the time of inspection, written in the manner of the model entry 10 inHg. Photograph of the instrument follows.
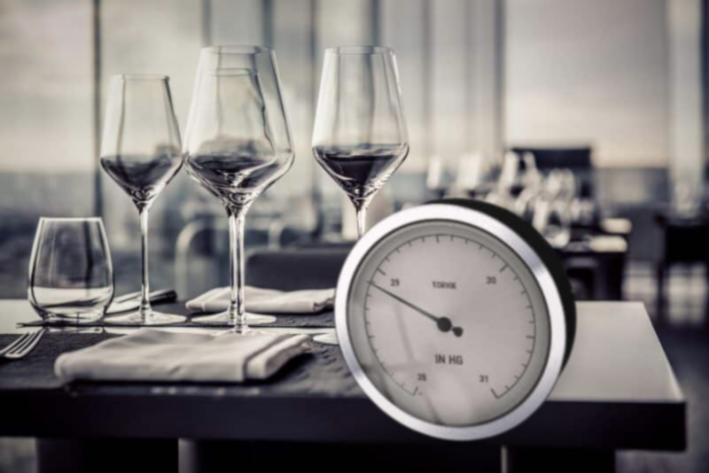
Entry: 28.9 inHg
